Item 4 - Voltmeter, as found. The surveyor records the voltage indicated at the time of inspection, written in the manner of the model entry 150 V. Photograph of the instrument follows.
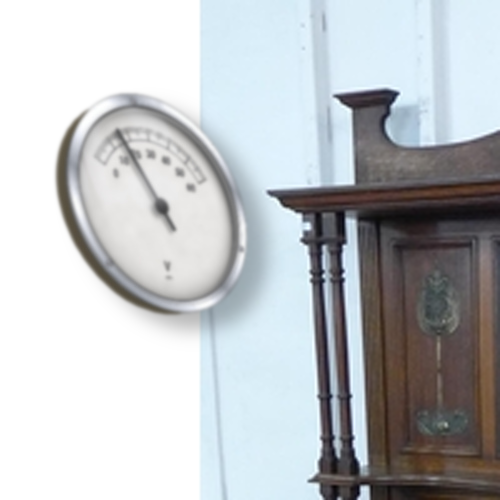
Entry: 15 V
